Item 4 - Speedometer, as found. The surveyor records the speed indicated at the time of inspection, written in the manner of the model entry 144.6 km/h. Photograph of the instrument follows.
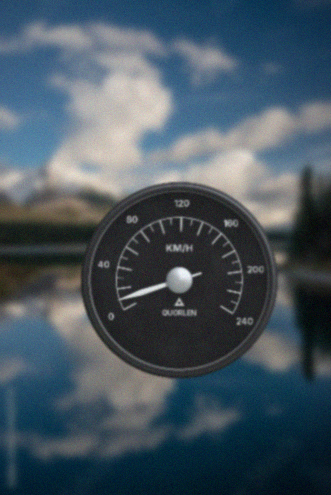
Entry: 10 km/h
